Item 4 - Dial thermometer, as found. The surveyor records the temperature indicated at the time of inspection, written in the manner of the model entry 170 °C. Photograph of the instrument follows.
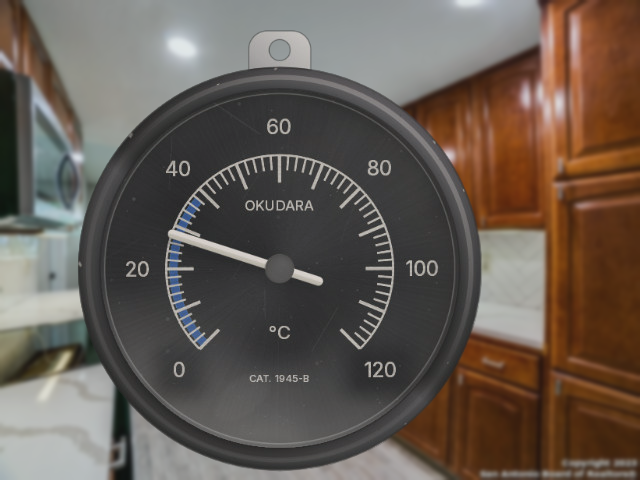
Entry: 28 °C
